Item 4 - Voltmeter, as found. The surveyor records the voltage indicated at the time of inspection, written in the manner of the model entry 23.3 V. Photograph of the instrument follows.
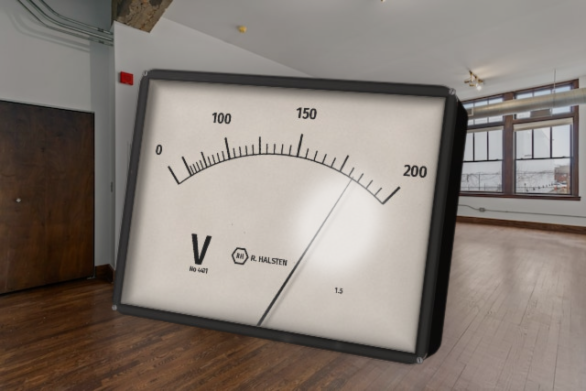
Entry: 182.5 V
